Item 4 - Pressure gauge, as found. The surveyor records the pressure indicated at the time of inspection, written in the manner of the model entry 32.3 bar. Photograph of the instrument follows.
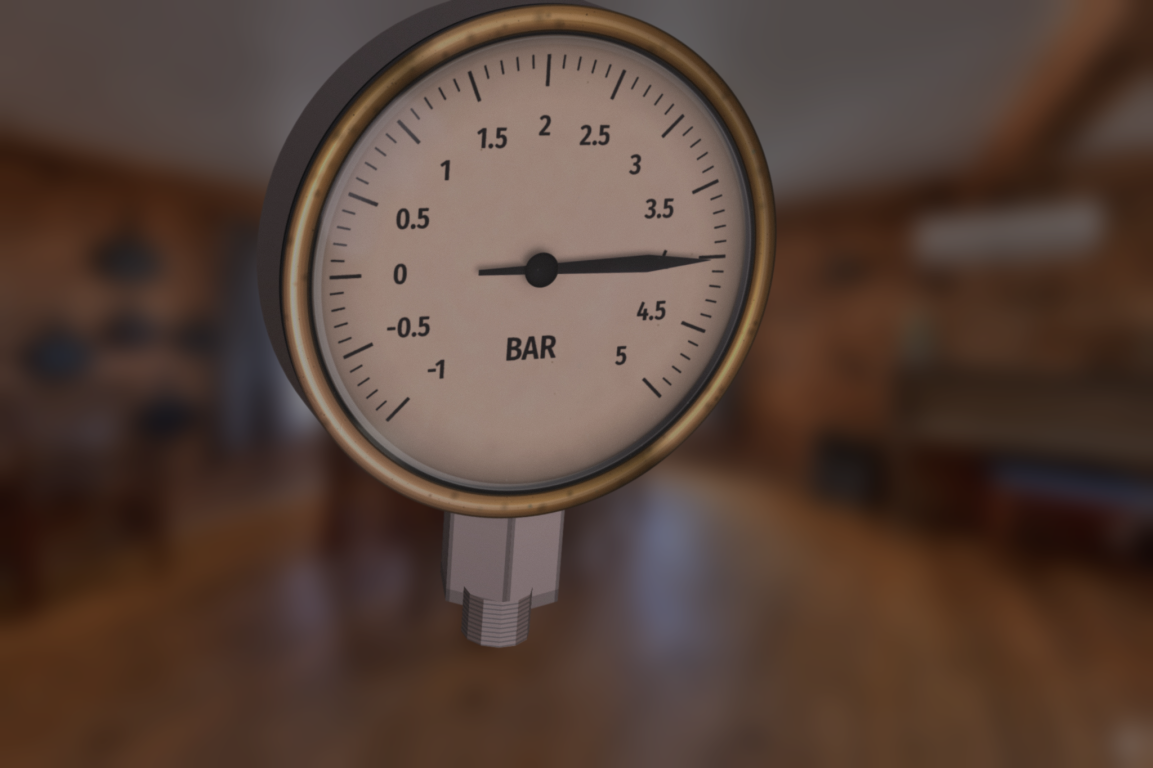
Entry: 4 bar
